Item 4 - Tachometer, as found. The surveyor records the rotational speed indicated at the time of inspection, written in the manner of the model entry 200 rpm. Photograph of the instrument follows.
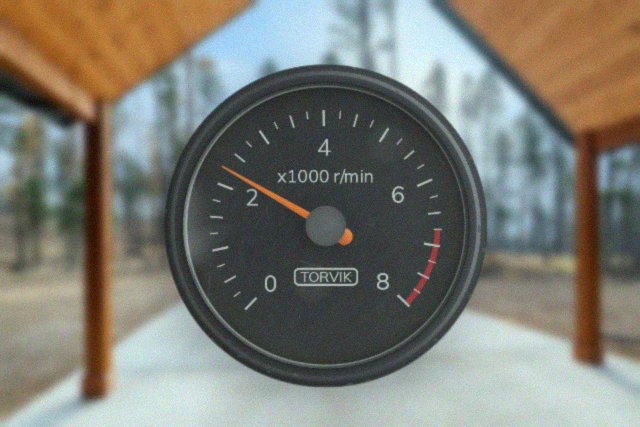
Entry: 2250 rpm
